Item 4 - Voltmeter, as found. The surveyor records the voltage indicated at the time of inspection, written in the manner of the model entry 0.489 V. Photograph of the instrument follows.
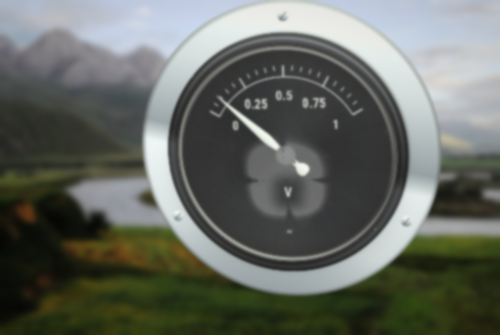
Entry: 0.1 V
